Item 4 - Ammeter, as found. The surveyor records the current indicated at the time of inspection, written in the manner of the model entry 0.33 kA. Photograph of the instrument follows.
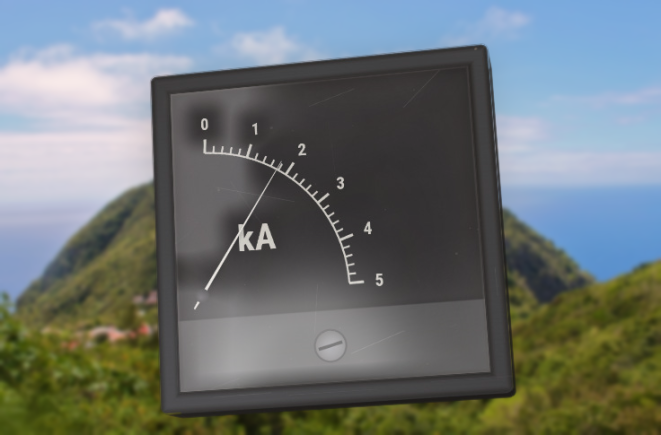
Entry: 1.8 kA
